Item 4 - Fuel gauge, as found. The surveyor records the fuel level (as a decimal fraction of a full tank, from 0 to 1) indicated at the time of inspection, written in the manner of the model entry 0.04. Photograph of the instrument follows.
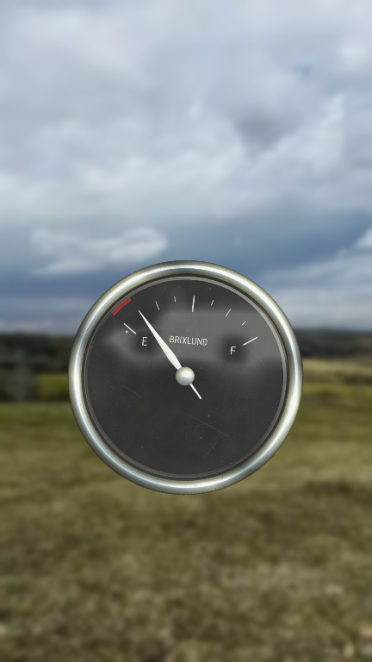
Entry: 0.125
